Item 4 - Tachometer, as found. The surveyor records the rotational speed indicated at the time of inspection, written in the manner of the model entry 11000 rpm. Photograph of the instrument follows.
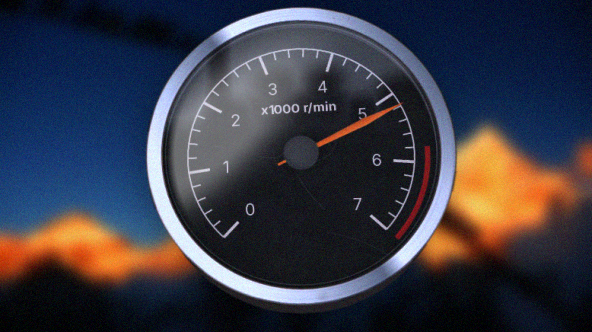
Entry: 5200 rpm
